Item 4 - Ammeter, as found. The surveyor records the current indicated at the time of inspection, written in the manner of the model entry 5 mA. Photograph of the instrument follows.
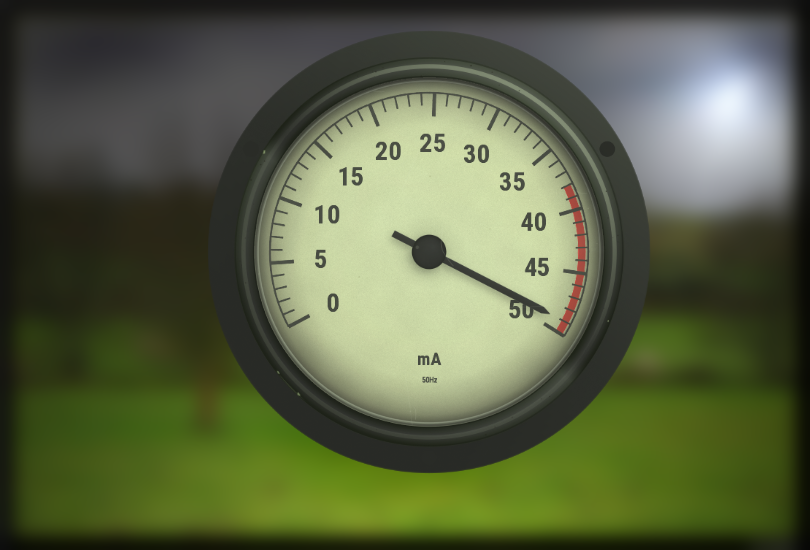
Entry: 49 mA
